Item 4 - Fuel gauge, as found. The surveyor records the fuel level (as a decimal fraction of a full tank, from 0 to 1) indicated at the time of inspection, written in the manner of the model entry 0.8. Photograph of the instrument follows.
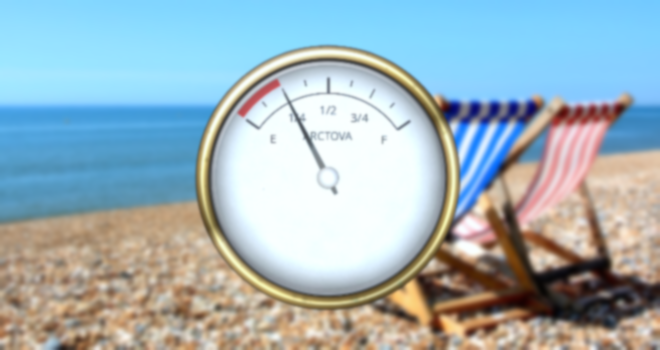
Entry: 0.25
